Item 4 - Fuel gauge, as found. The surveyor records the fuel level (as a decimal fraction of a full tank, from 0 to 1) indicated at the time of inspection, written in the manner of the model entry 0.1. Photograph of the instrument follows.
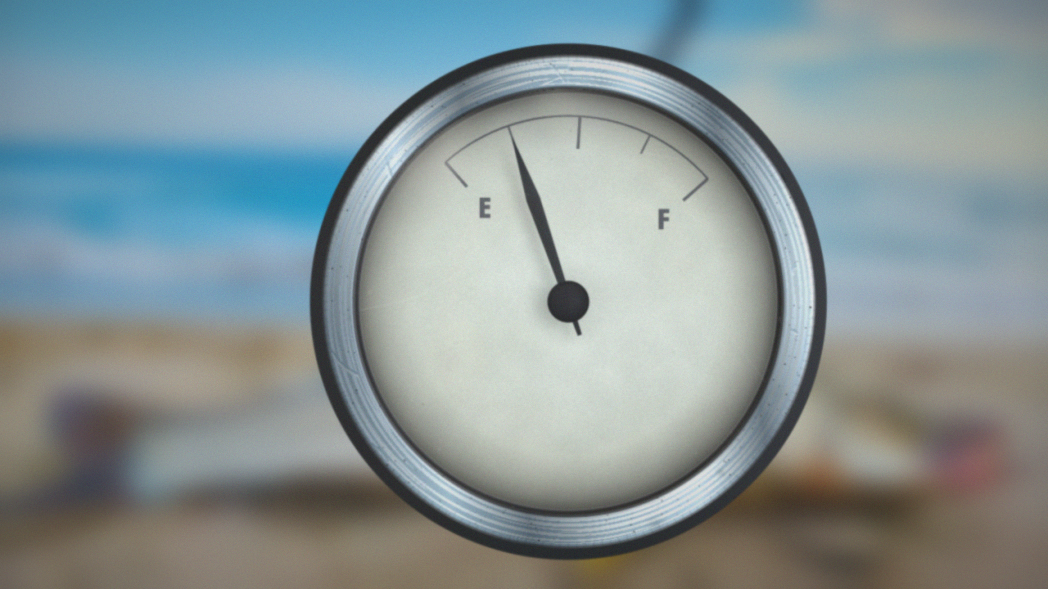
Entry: 0.25
